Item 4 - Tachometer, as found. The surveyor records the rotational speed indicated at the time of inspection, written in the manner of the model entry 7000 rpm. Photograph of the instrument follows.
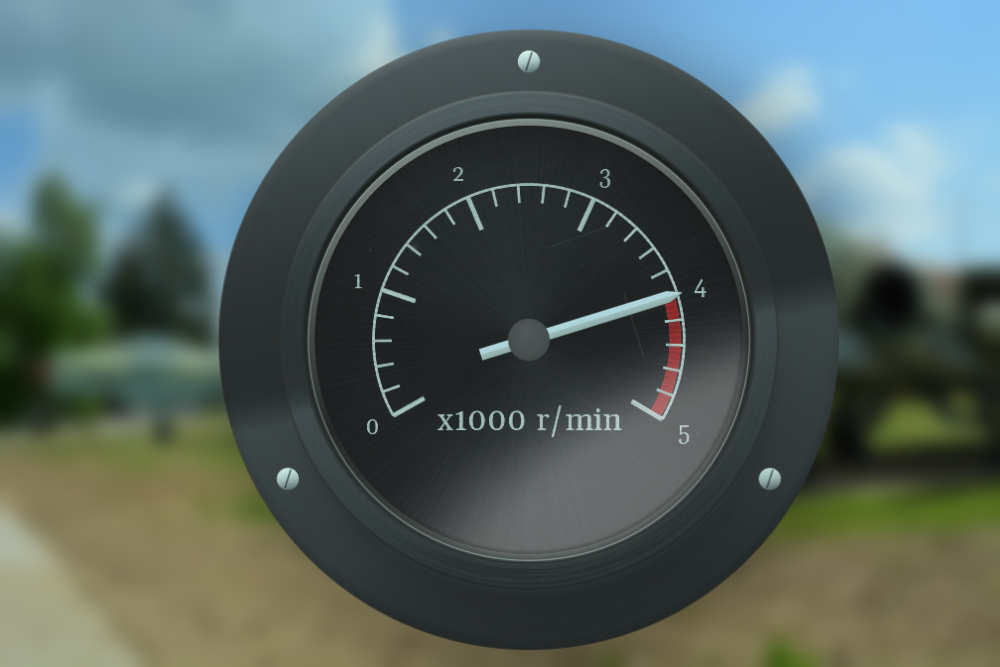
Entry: 4000 rpm
